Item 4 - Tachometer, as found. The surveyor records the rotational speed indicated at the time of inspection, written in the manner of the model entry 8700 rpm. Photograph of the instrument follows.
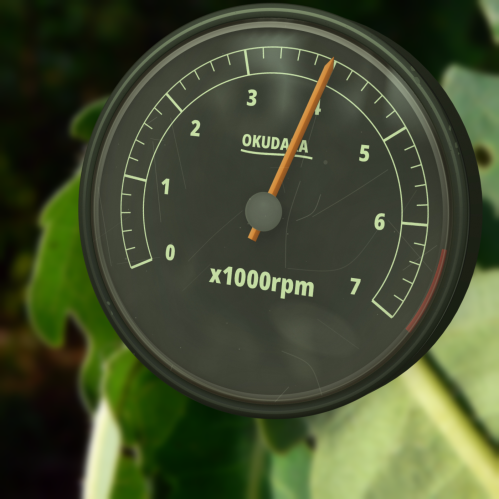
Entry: 4000 rpm
